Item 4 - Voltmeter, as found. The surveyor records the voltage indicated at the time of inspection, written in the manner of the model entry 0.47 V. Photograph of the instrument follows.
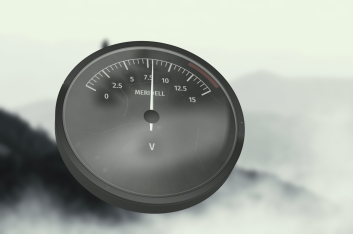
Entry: 8 V
